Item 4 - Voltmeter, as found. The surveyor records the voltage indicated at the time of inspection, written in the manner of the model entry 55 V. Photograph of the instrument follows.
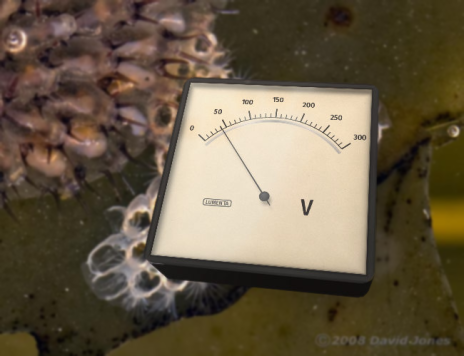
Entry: 40 V
